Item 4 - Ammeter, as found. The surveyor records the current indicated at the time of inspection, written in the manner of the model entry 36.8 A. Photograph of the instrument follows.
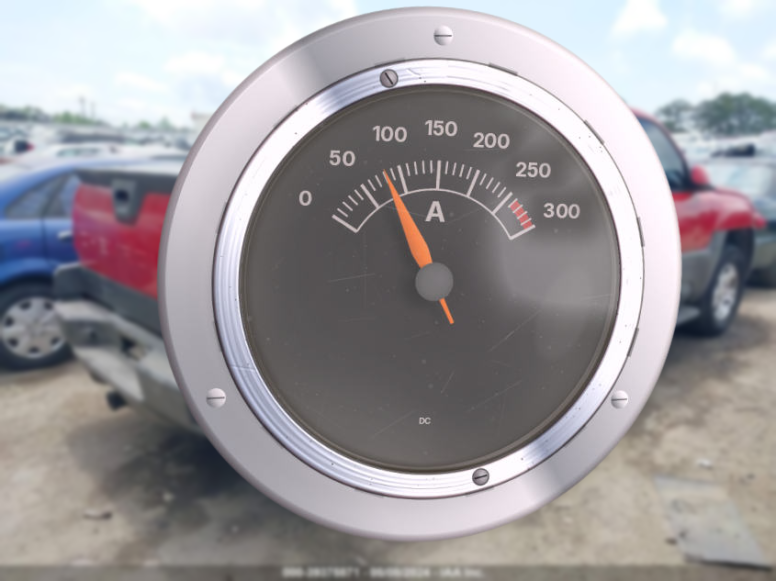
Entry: 80 A
